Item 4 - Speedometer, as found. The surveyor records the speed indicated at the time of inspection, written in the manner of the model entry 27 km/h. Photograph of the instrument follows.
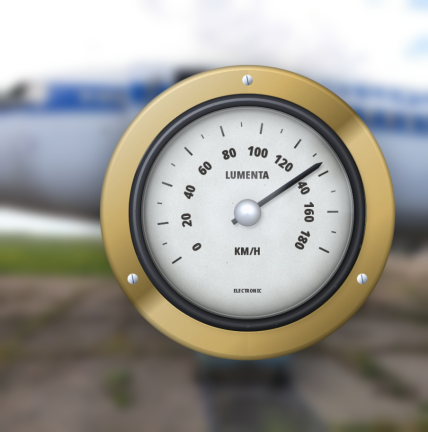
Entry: 135 km/h
